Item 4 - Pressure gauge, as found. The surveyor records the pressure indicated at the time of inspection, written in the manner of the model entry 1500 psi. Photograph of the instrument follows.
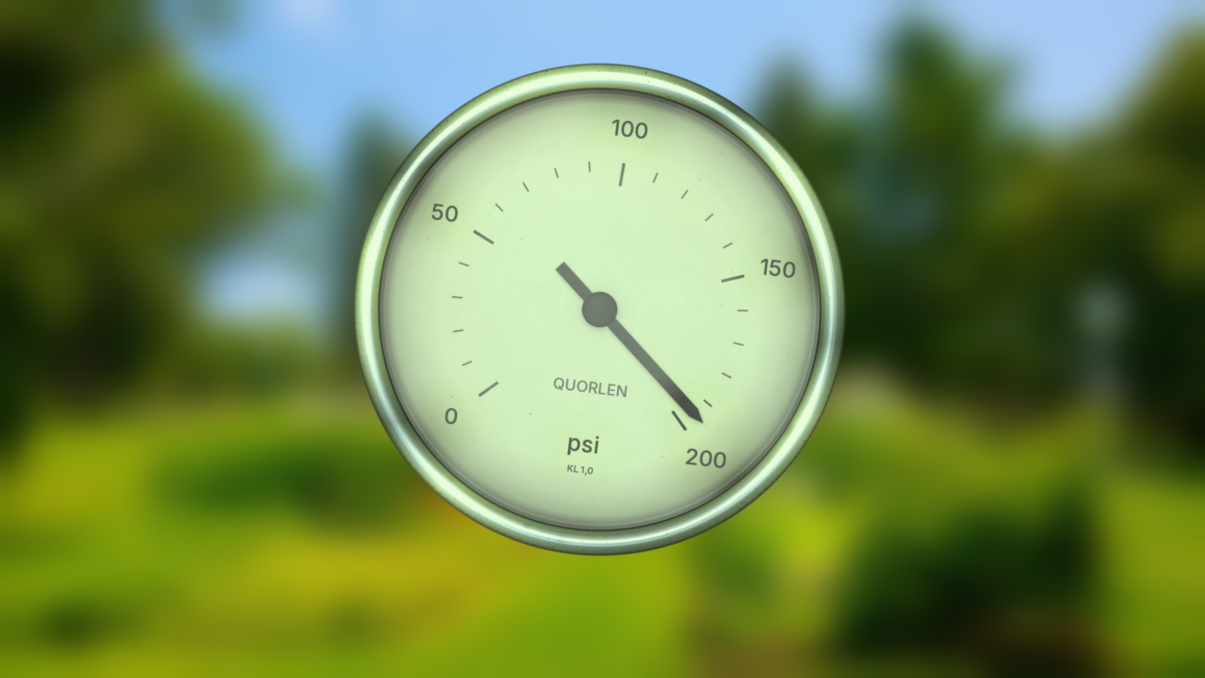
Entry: 195 psi
